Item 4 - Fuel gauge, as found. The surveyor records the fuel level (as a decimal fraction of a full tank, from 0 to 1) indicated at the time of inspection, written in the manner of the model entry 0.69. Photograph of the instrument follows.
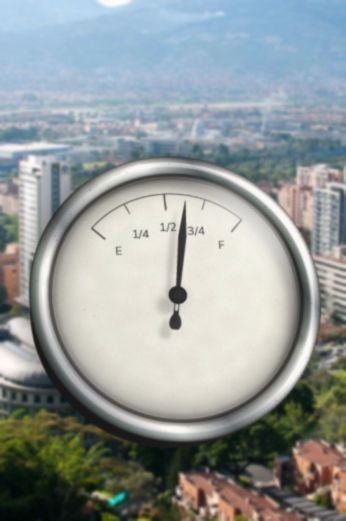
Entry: 0.625
